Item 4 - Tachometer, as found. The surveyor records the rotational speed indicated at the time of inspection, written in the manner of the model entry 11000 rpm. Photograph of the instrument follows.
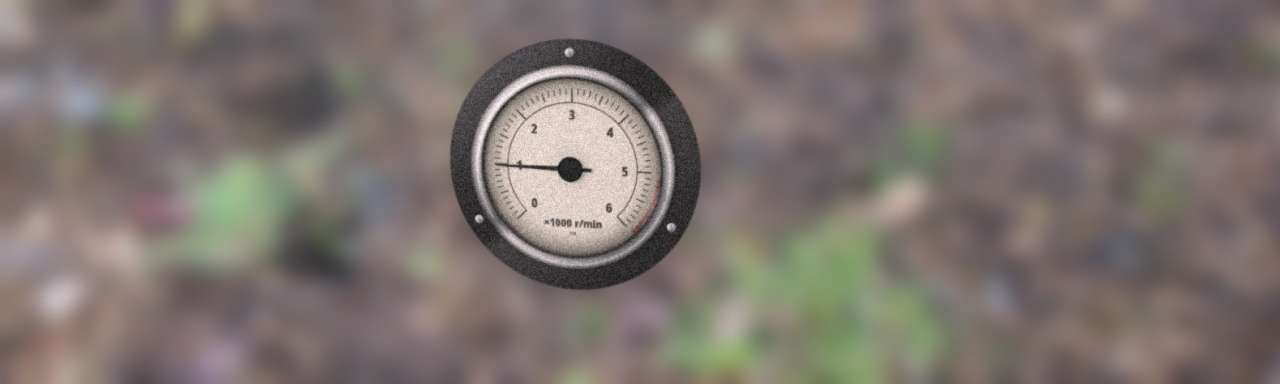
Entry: 1000 rpm
